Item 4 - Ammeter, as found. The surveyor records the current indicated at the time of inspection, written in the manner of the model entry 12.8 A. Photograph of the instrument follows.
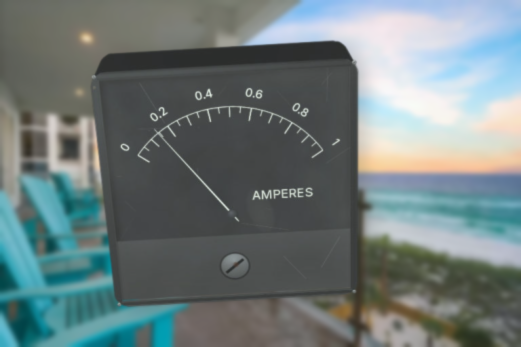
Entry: 0.15 A
